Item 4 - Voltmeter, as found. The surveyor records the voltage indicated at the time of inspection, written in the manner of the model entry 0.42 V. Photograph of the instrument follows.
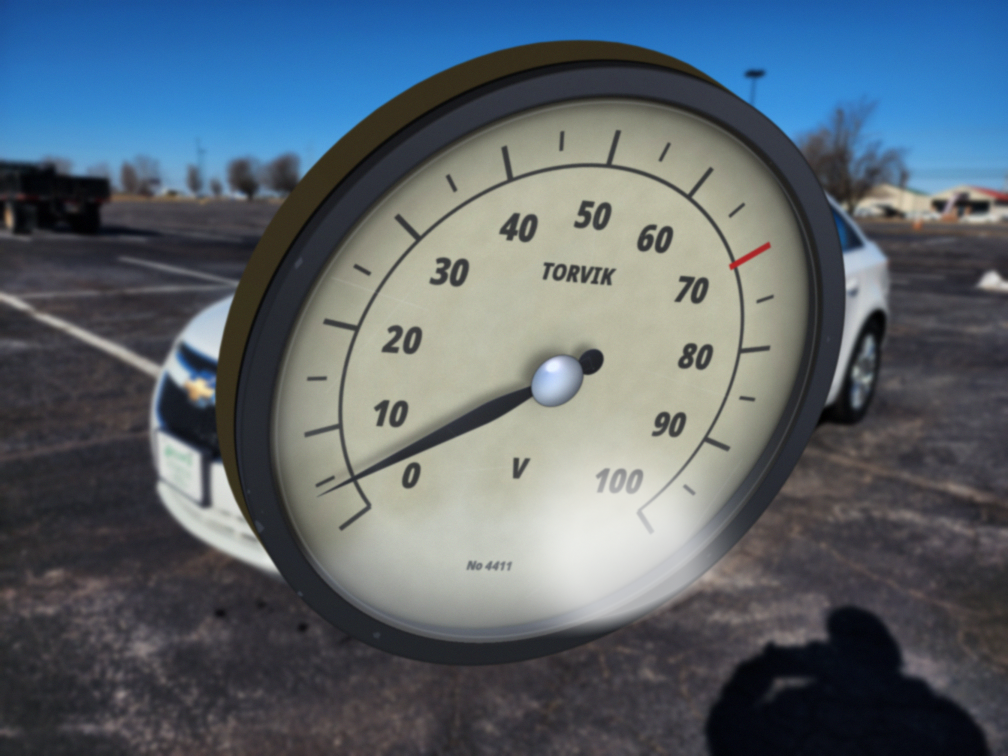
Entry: 5 V
